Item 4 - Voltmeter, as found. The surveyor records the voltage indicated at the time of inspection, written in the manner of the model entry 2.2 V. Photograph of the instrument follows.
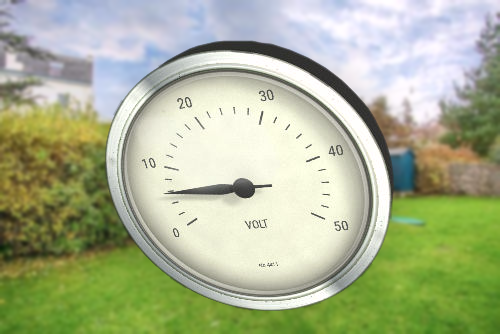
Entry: 6 V
